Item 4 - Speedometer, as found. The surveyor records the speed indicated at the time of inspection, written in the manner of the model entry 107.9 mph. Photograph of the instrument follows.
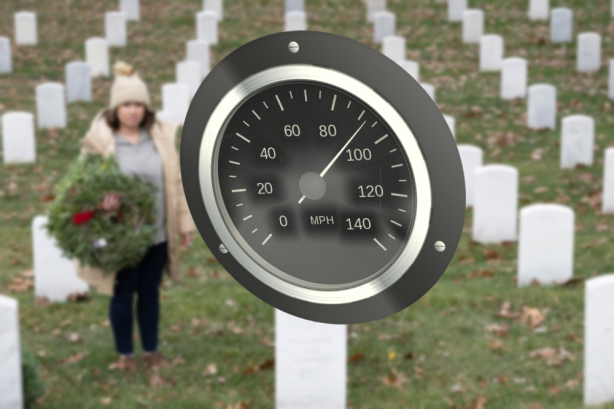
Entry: 92.5 mph
